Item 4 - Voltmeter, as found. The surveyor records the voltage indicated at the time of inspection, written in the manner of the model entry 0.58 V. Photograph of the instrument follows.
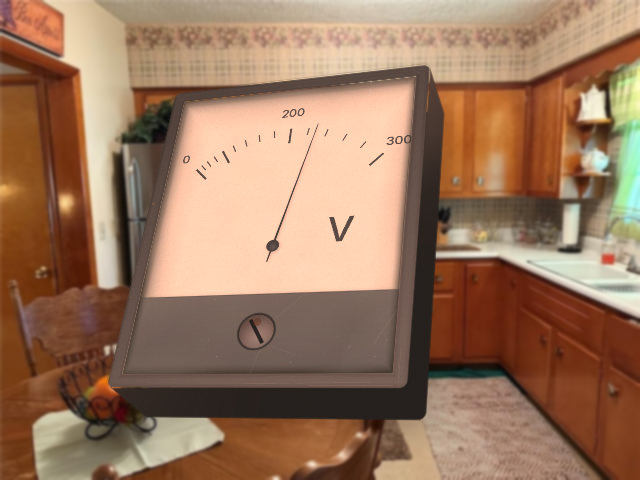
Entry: 230 V
